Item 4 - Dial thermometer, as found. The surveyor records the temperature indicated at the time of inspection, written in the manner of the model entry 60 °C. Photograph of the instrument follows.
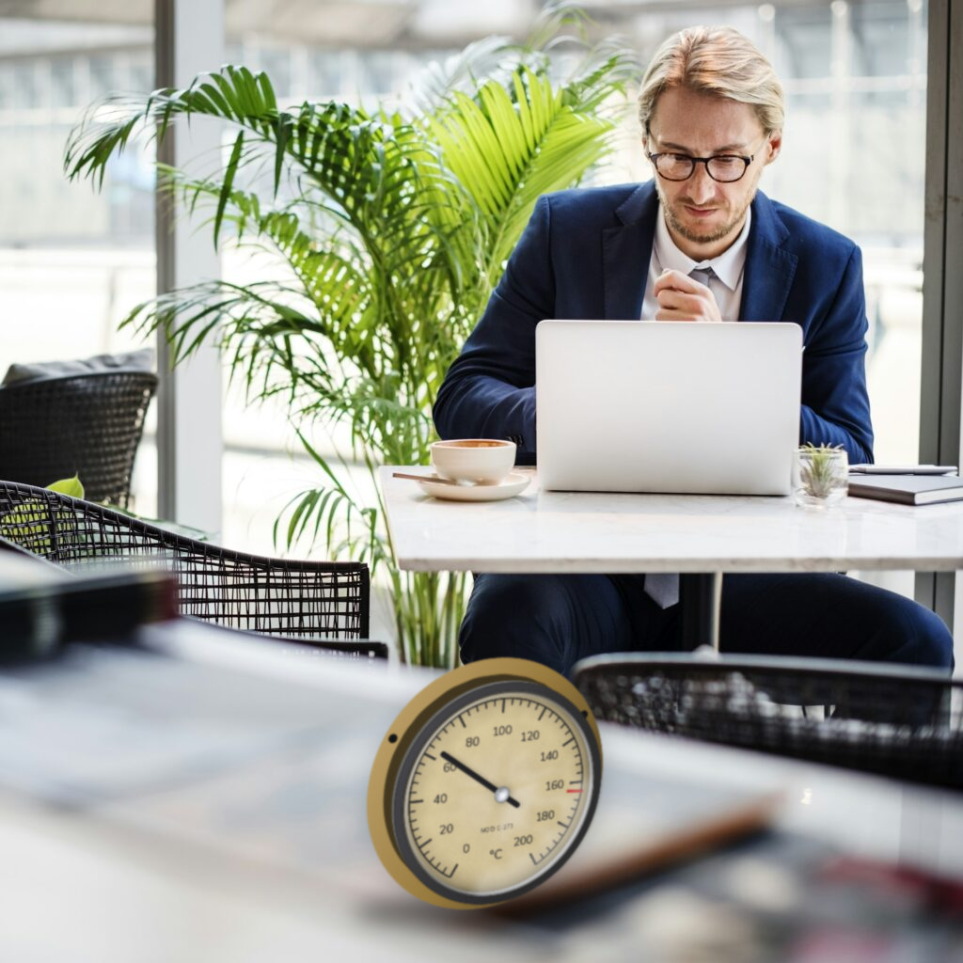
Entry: 64 °C
